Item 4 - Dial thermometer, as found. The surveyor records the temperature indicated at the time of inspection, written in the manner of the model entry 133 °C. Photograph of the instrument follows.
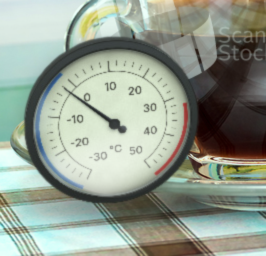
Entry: -2 °C
